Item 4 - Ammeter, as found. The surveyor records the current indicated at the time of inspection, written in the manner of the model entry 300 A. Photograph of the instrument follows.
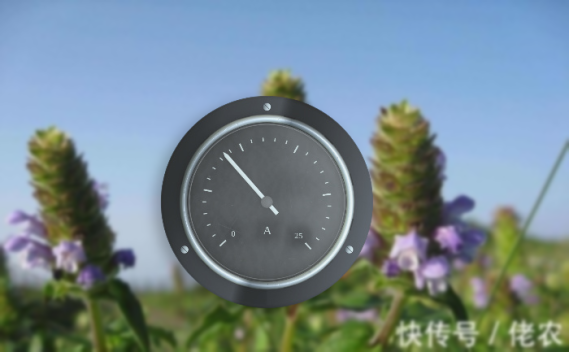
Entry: 8.5 A
